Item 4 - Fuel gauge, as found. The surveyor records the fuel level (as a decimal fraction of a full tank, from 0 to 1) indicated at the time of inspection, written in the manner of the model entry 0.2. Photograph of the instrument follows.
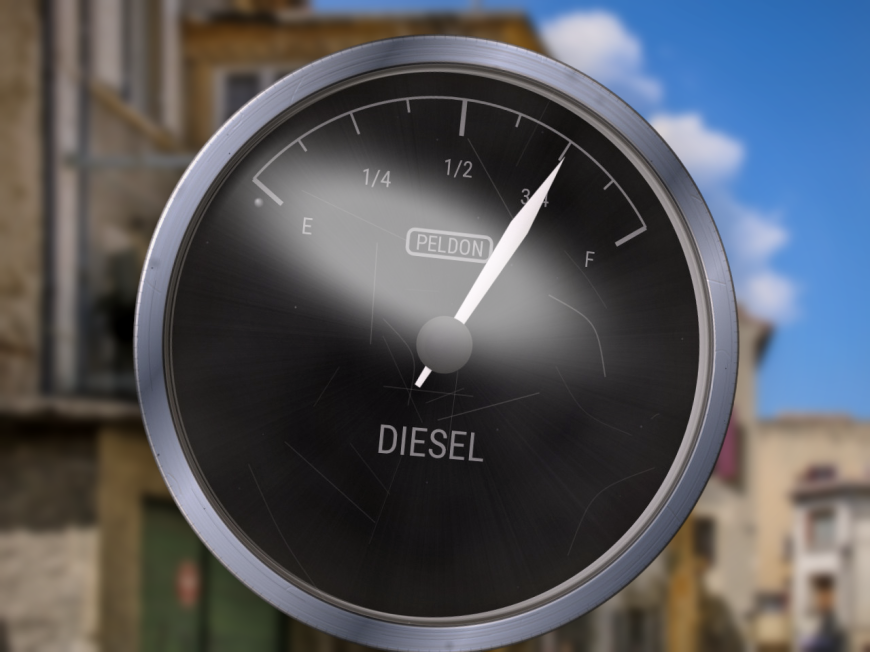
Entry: 0.75
